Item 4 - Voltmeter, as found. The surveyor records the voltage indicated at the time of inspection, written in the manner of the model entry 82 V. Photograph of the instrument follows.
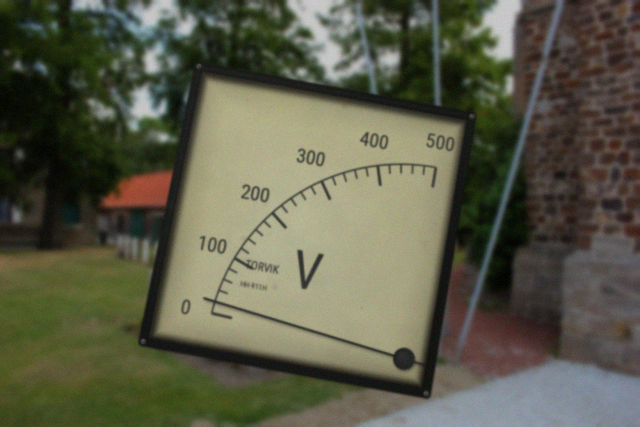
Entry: 20 V
